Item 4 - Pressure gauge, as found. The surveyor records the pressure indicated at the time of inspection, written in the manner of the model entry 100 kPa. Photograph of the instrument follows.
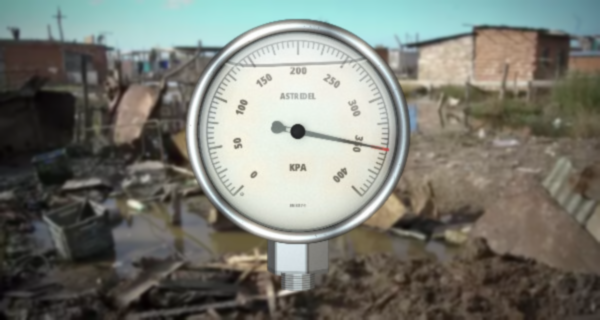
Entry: 350 kPa
